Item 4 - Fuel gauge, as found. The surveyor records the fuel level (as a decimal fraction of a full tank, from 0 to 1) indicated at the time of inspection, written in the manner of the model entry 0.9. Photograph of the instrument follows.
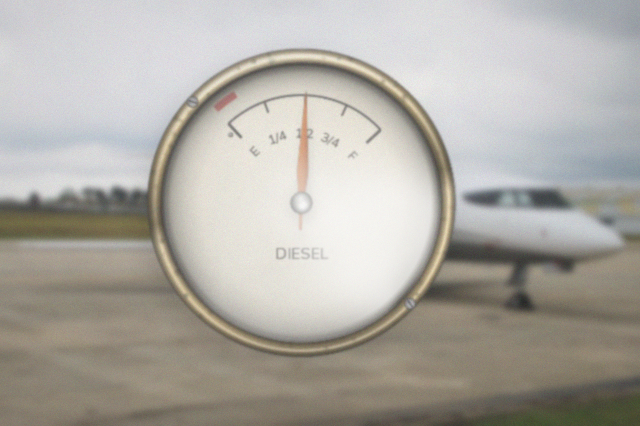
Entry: 0.5
